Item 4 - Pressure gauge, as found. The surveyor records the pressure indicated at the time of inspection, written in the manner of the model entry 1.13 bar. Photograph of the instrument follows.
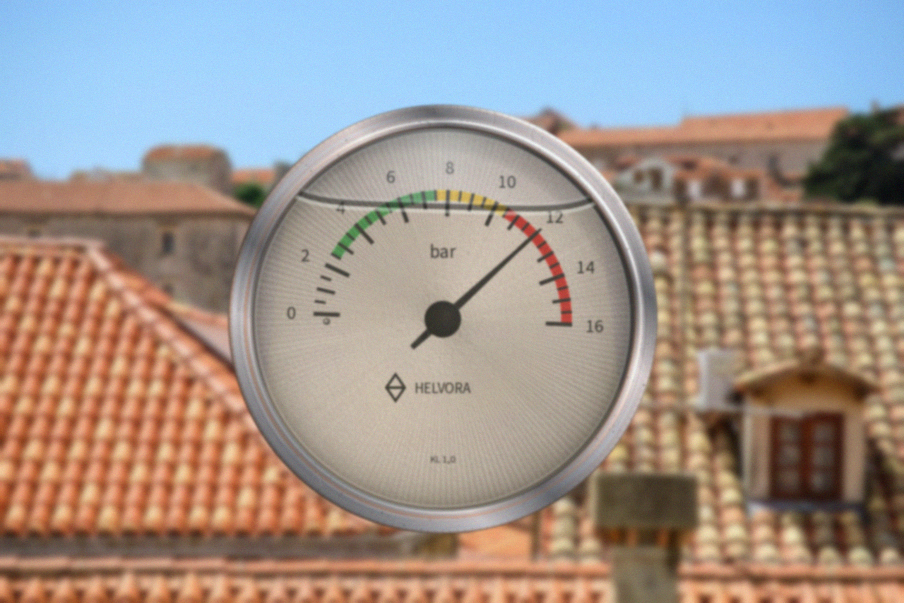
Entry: 12 bar
